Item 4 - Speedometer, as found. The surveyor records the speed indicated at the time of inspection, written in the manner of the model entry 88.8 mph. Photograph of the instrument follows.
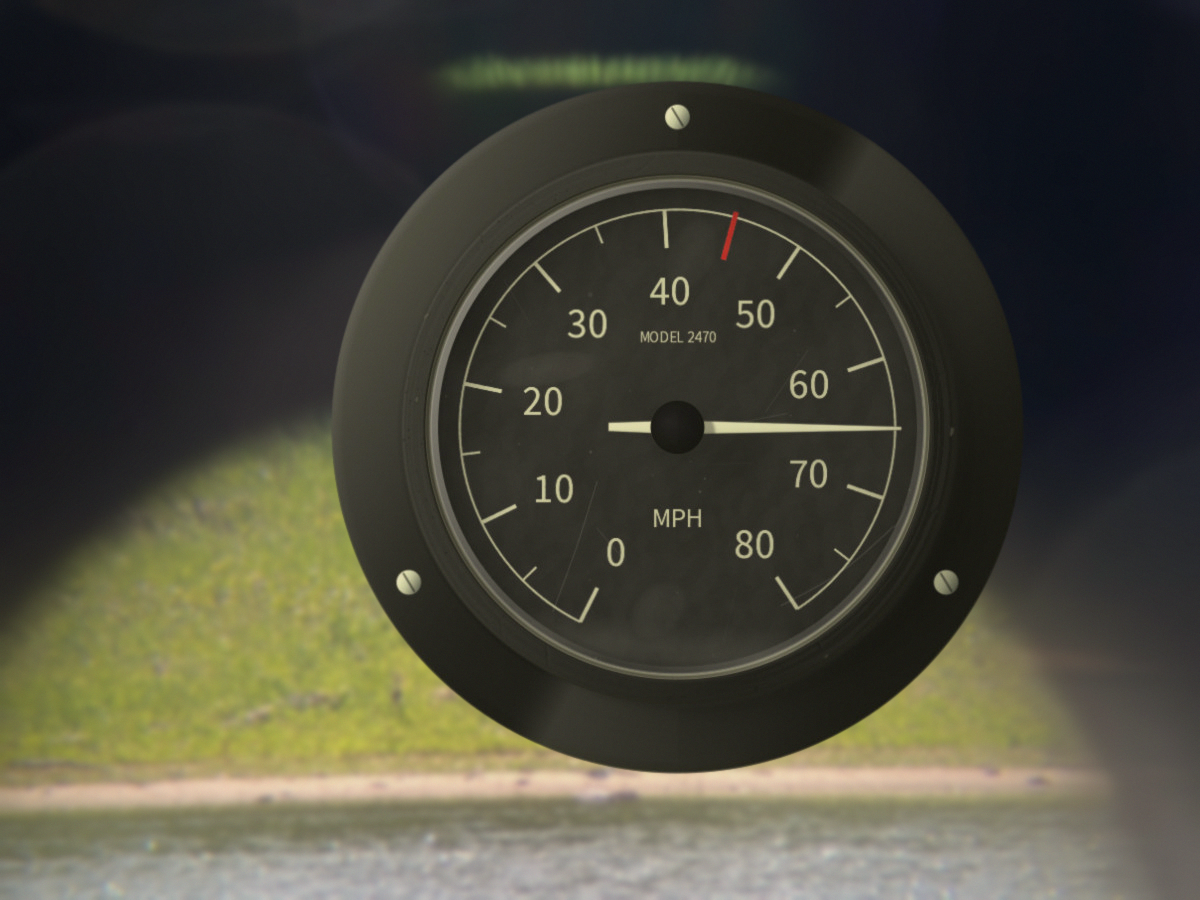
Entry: 65 mph
